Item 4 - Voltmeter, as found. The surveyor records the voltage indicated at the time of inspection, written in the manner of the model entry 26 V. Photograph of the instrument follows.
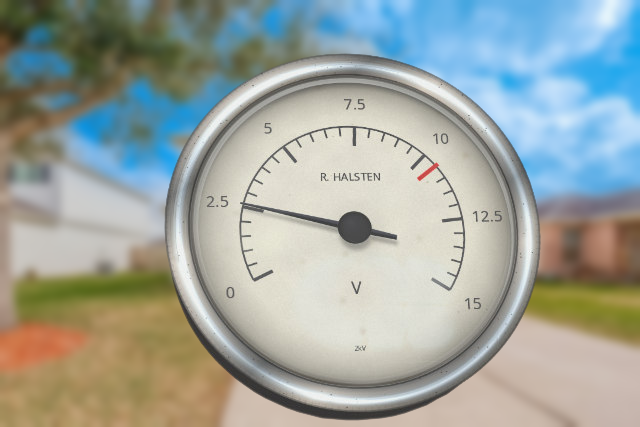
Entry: 2.5 V
